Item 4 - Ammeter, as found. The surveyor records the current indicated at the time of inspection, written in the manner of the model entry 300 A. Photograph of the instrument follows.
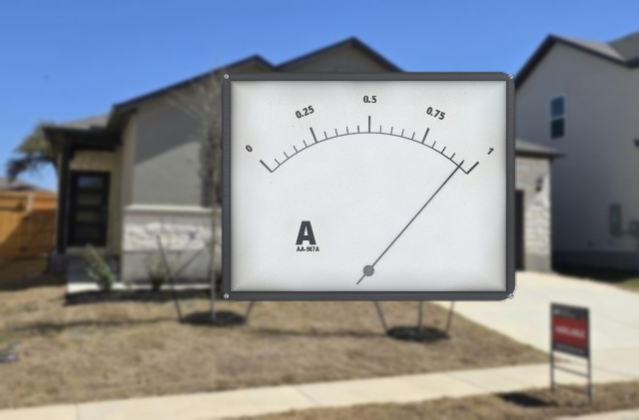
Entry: 0.95 A
